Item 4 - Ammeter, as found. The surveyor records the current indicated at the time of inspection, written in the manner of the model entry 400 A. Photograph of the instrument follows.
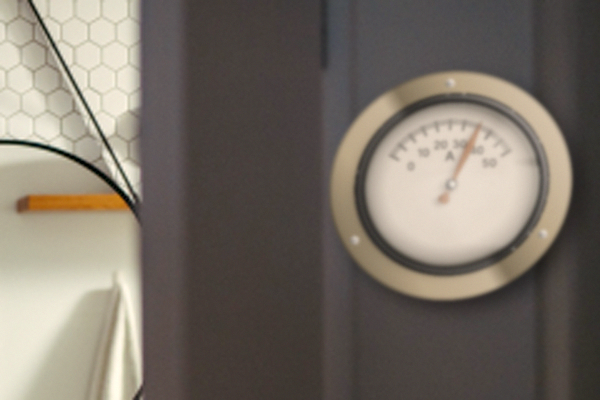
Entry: 35 A
